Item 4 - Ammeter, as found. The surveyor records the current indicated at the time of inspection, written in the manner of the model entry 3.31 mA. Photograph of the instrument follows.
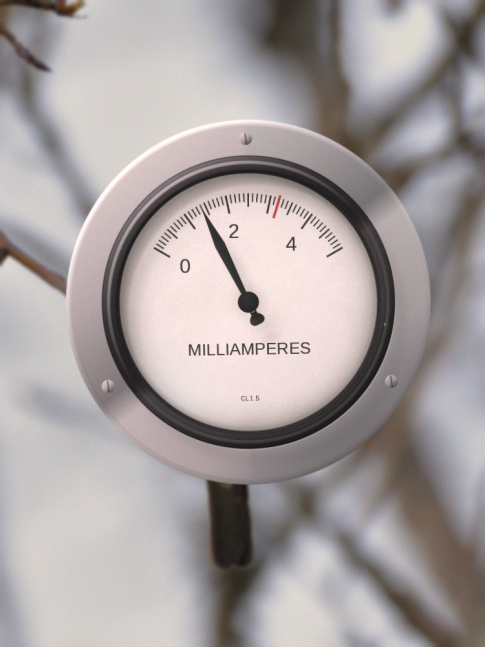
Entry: 1.4 mA
